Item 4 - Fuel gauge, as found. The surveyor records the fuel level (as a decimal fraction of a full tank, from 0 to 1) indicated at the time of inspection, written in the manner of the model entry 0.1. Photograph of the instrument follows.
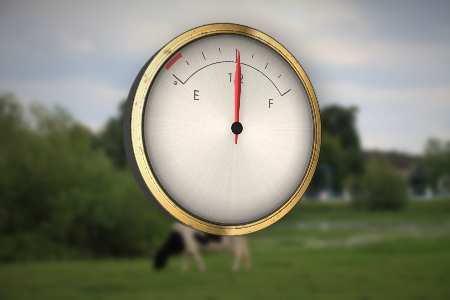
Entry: 0.5
